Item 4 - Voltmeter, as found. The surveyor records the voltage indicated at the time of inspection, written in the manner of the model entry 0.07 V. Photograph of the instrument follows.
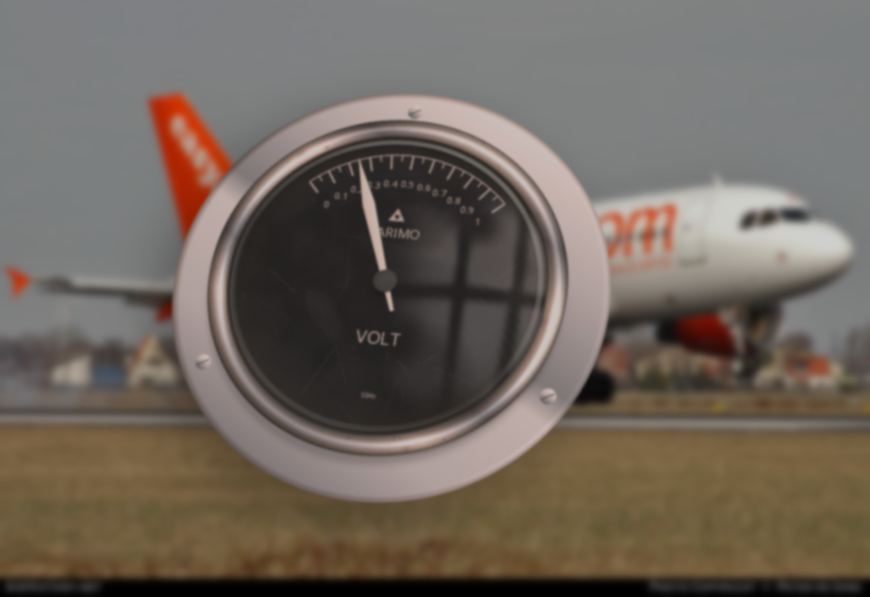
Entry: 0.25 V
